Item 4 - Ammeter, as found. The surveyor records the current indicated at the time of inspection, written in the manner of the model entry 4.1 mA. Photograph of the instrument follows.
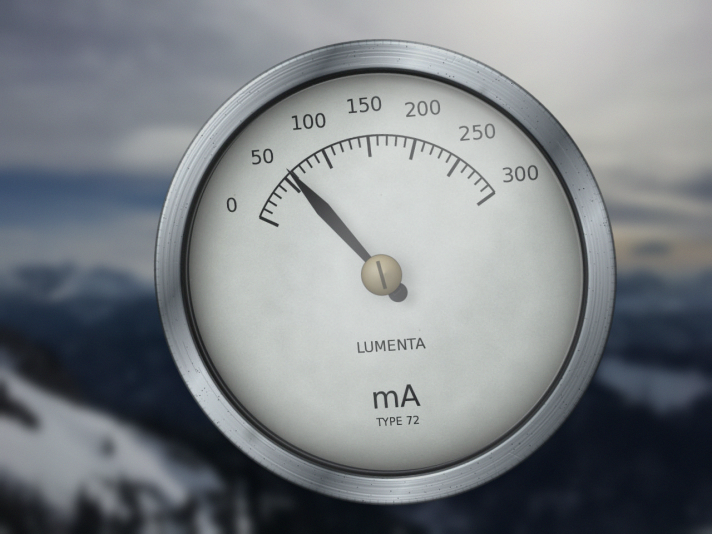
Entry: 60 mA
